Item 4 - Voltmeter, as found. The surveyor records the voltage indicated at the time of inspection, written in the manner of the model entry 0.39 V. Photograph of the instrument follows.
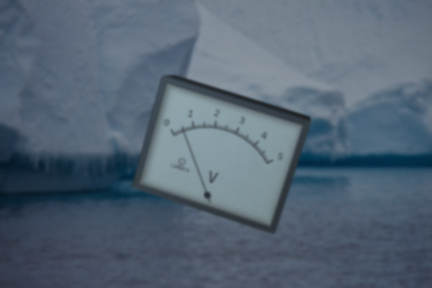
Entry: 0.5 V
